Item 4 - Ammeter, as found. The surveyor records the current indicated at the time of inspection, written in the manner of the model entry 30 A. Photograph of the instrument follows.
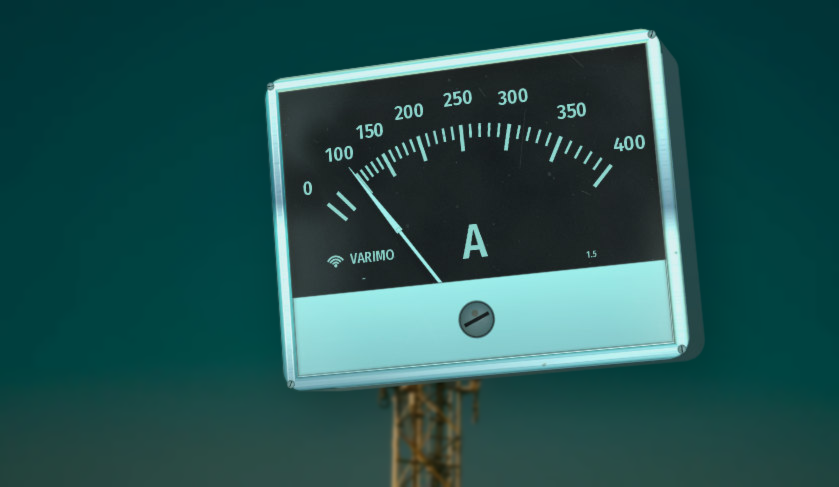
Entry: 100 A
